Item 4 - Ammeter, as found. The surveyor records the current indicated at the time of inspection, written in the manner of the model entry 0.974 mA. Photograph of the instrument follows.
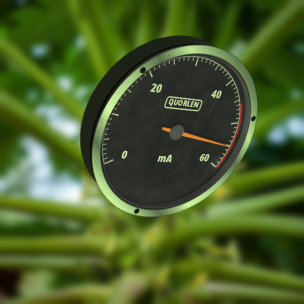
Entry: 55 mA
